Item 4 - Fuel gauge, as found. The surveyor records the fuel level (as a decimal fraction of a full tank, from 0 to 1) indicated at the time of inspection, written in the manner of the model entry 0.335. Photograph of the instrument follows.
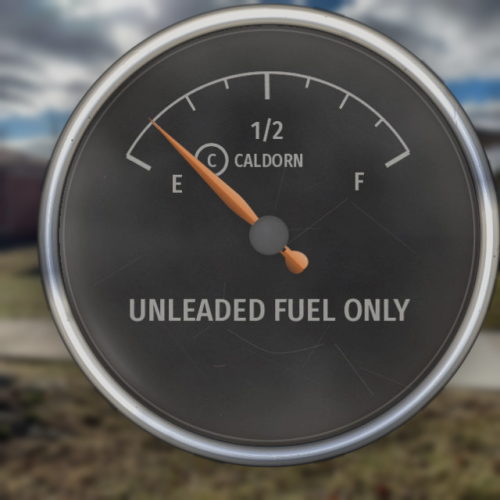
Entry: 0.125
